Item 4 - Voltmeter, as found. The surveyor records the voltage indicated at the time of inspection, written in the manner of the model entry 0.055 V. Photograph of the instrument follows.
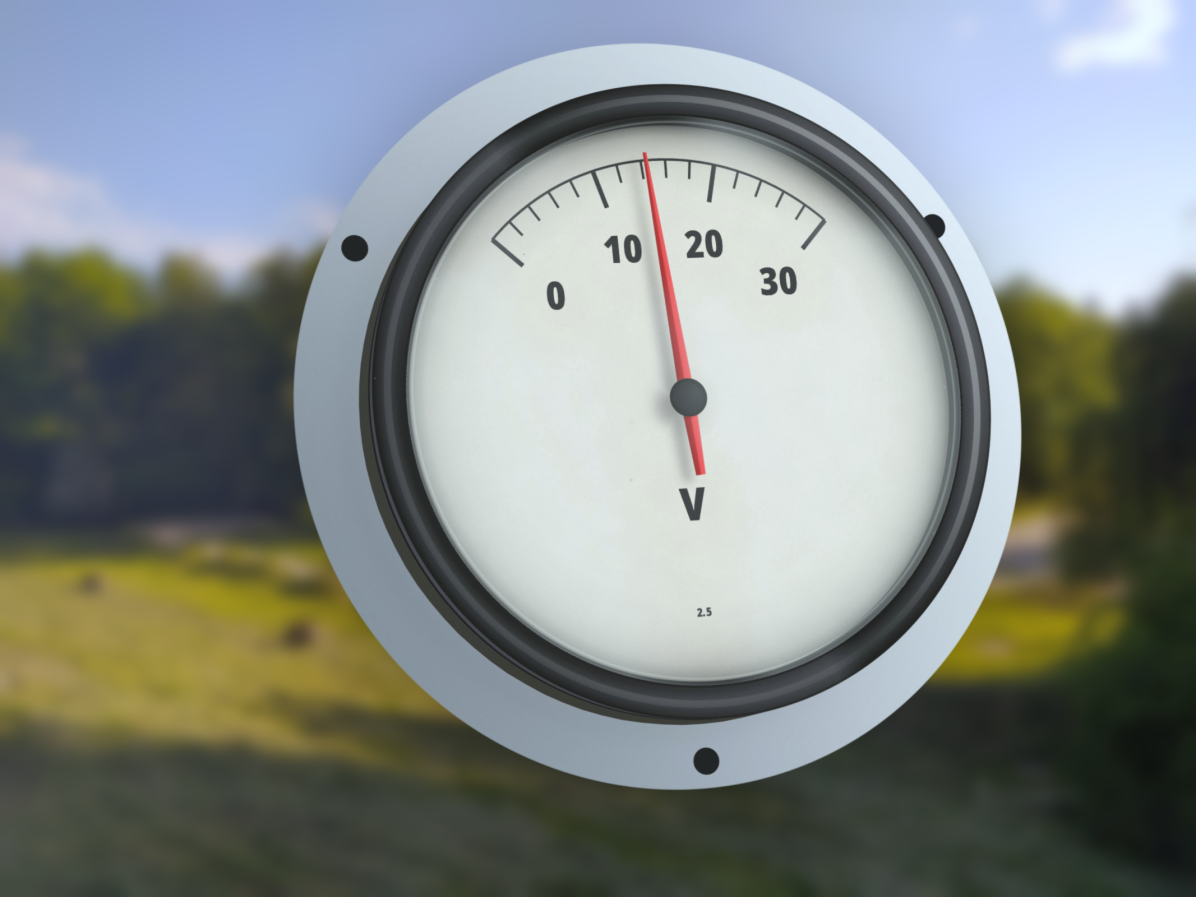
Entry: 14 V
